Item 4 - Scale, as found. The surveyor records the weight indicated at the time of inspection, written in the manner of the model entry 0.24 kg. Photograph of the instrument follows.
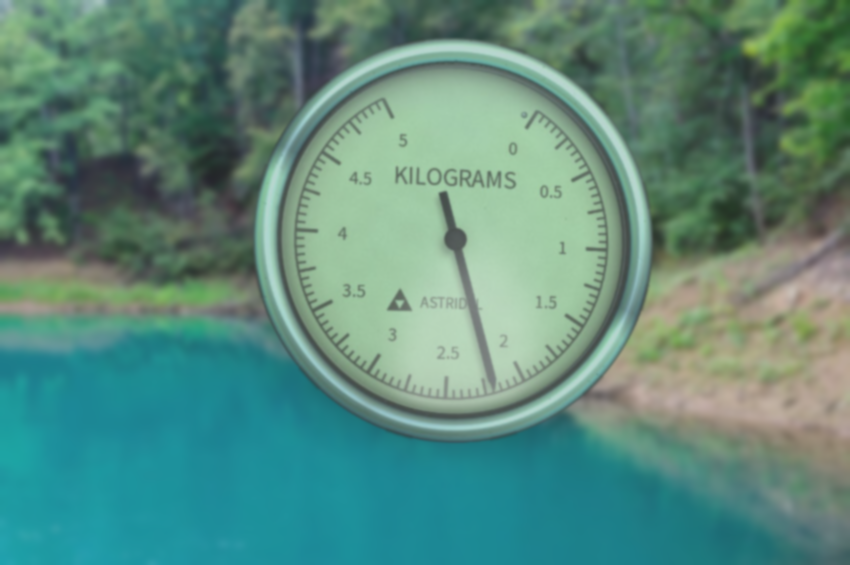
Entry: 2.2 kg
